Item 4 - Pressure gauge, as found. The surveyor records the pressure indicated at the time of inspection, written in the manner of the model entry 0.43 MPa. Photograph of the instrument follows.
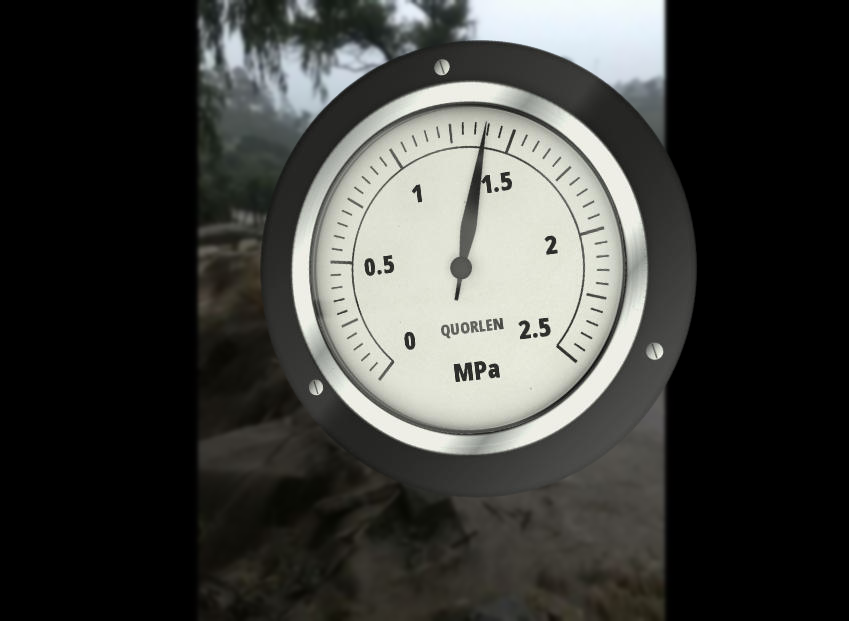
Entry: 1.4 MPa
